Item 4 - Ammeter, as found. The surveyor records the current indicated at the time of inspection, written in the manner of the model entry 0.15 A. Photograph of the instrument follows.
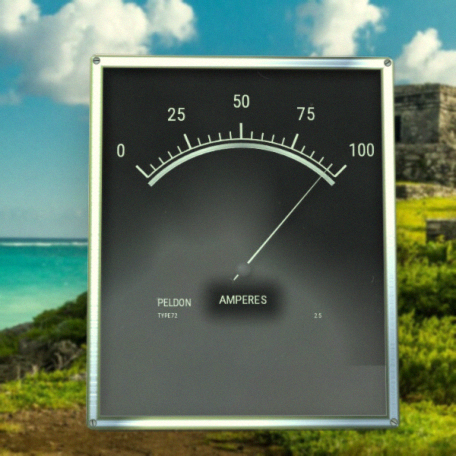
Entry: 95 A
